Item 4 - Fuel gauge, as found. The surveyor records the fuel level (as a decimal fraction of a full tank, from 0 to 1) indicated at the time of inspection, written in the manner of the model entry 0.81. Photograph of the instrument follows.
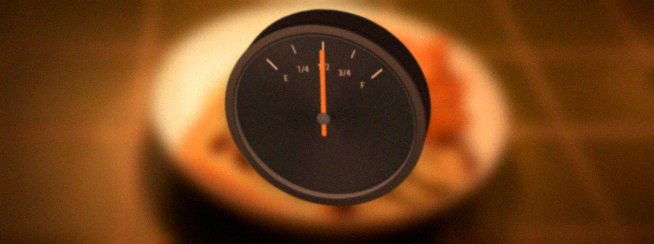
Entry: 0.5
